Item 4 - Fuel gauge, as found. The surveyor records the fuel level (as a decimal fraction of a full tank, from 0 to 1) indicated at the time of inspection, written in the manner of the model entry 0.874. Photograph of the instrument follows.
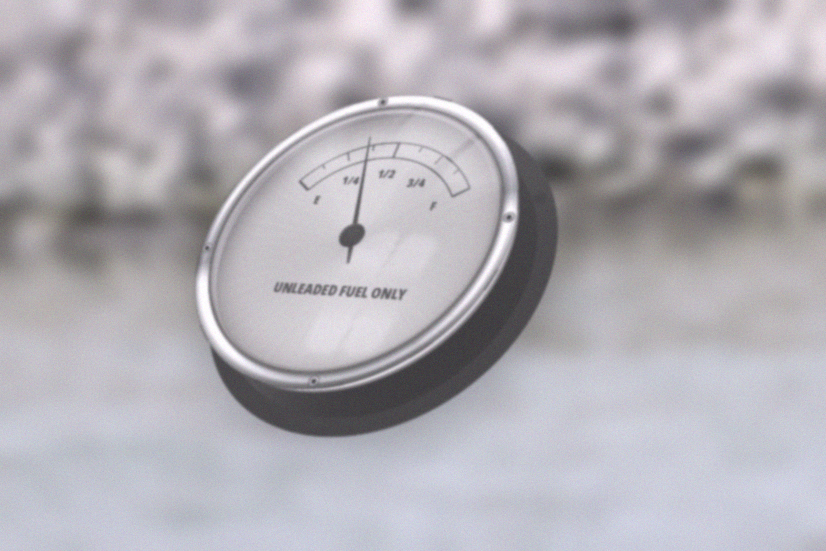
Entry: 0.375
